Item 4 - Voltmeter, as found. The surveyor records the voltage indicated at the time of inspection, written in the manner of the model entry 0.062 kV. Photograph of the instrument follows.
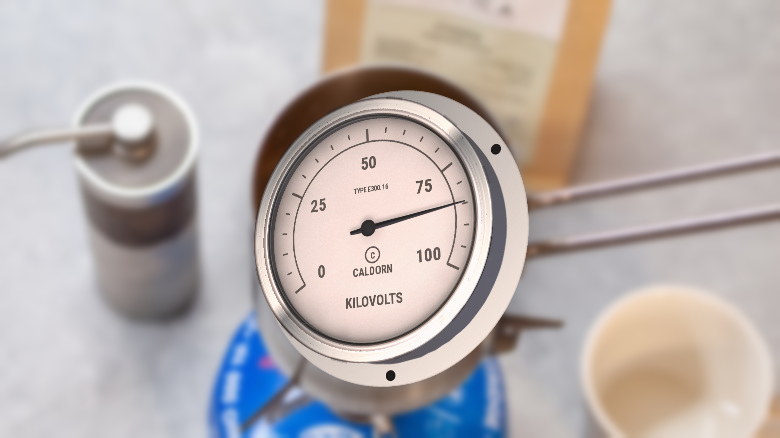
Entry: 85 kV
